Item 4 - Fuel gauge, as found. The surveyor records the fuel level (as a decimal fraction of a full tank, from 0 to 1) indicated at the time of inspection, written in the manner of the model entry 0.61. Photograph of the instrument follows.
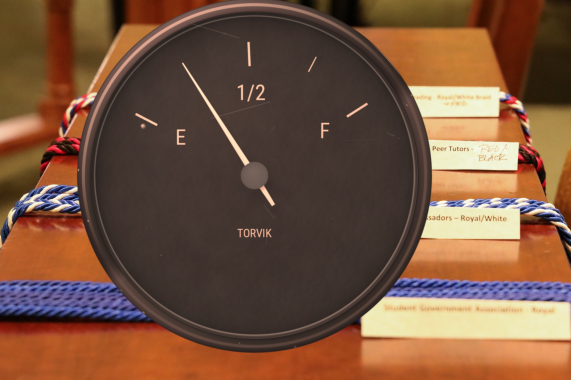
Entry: 0.25
